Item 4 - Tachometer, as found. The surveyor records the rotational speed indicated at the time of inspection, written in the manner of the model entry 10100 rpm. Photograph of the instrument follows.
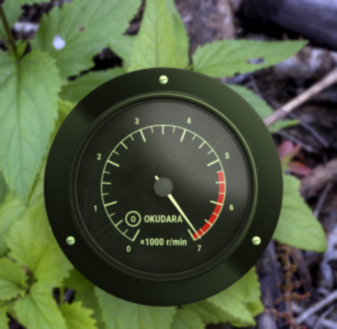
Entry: 6875 rpm
